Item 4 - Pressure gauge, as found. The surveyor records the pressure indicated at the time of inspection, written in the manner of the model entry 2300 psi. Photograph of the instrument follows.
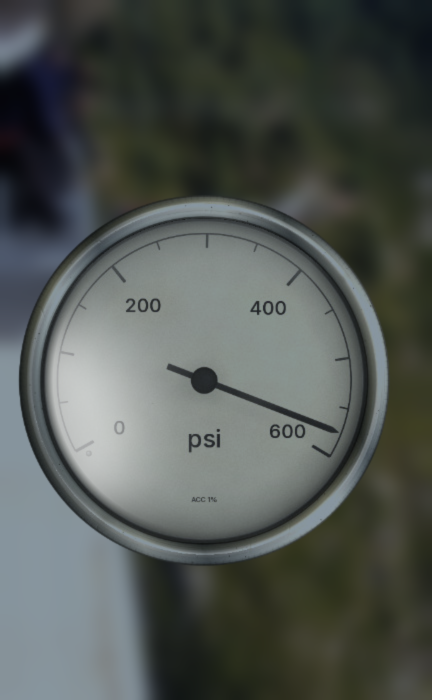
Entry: 575 psi
